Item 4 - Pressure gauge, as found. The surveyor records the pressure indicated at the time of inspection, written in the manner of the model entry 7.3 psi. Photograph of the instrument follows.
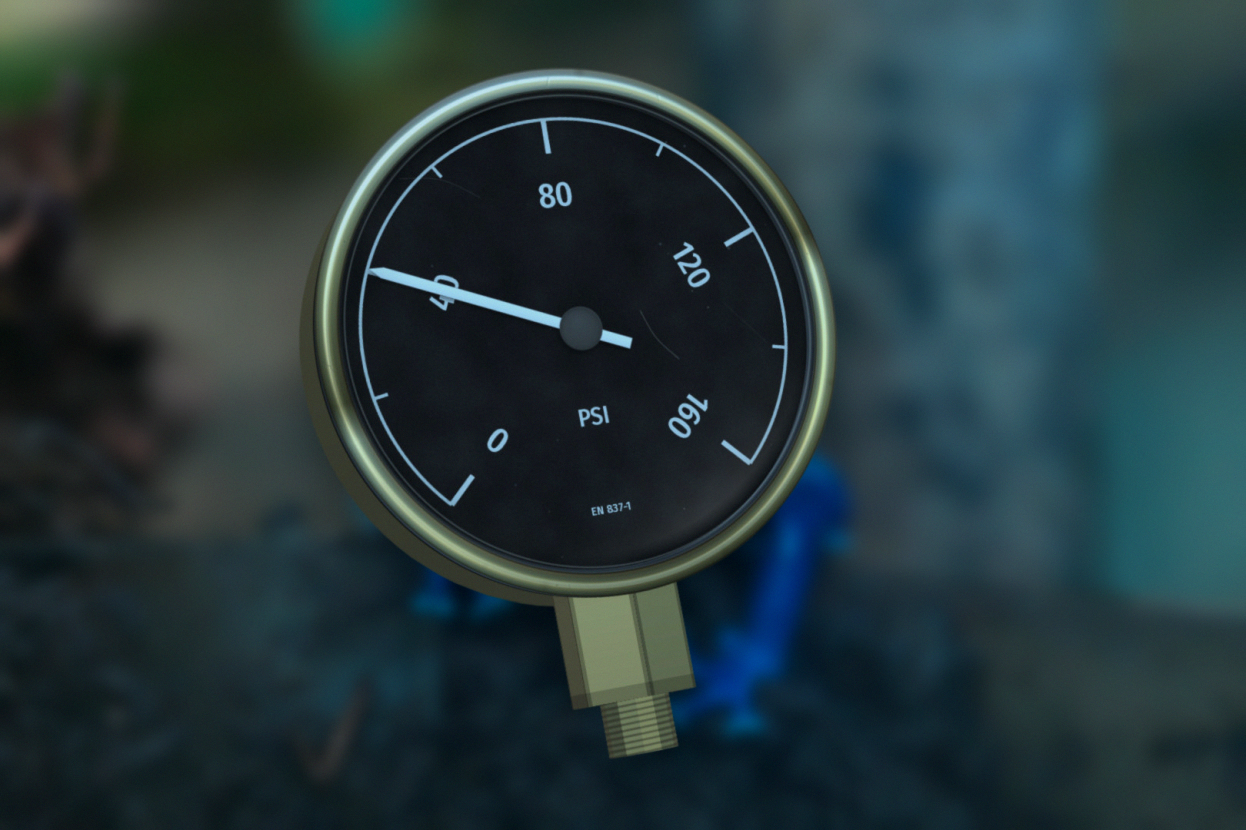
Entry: 40 psi
